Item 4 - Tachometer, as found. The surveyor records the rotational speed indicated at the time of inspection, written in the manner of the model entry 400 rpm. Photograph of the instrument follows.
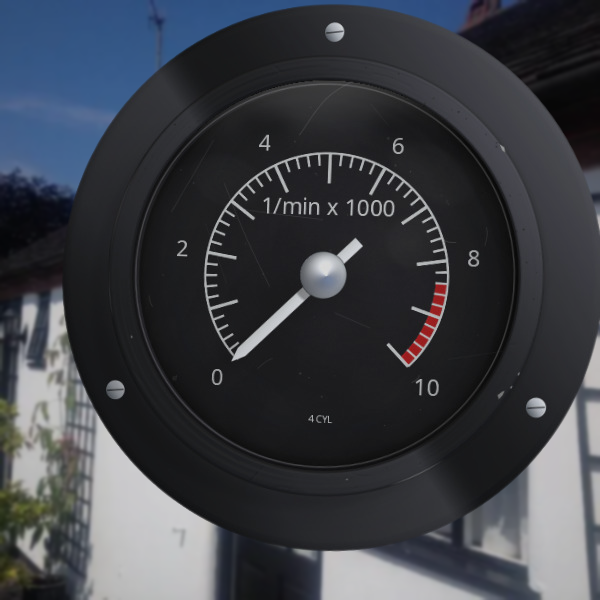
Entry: 0 rpm
